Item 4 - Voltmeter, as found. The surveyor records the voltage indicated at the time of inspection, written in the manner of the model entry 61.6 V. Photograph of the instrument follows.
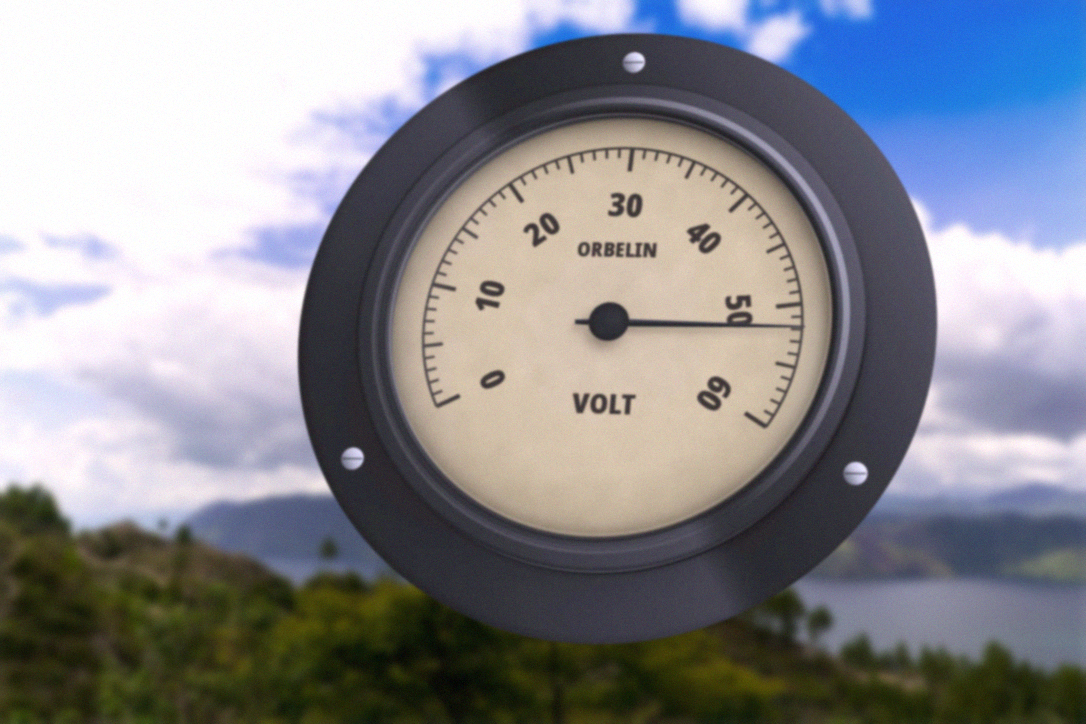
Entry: 52 V
